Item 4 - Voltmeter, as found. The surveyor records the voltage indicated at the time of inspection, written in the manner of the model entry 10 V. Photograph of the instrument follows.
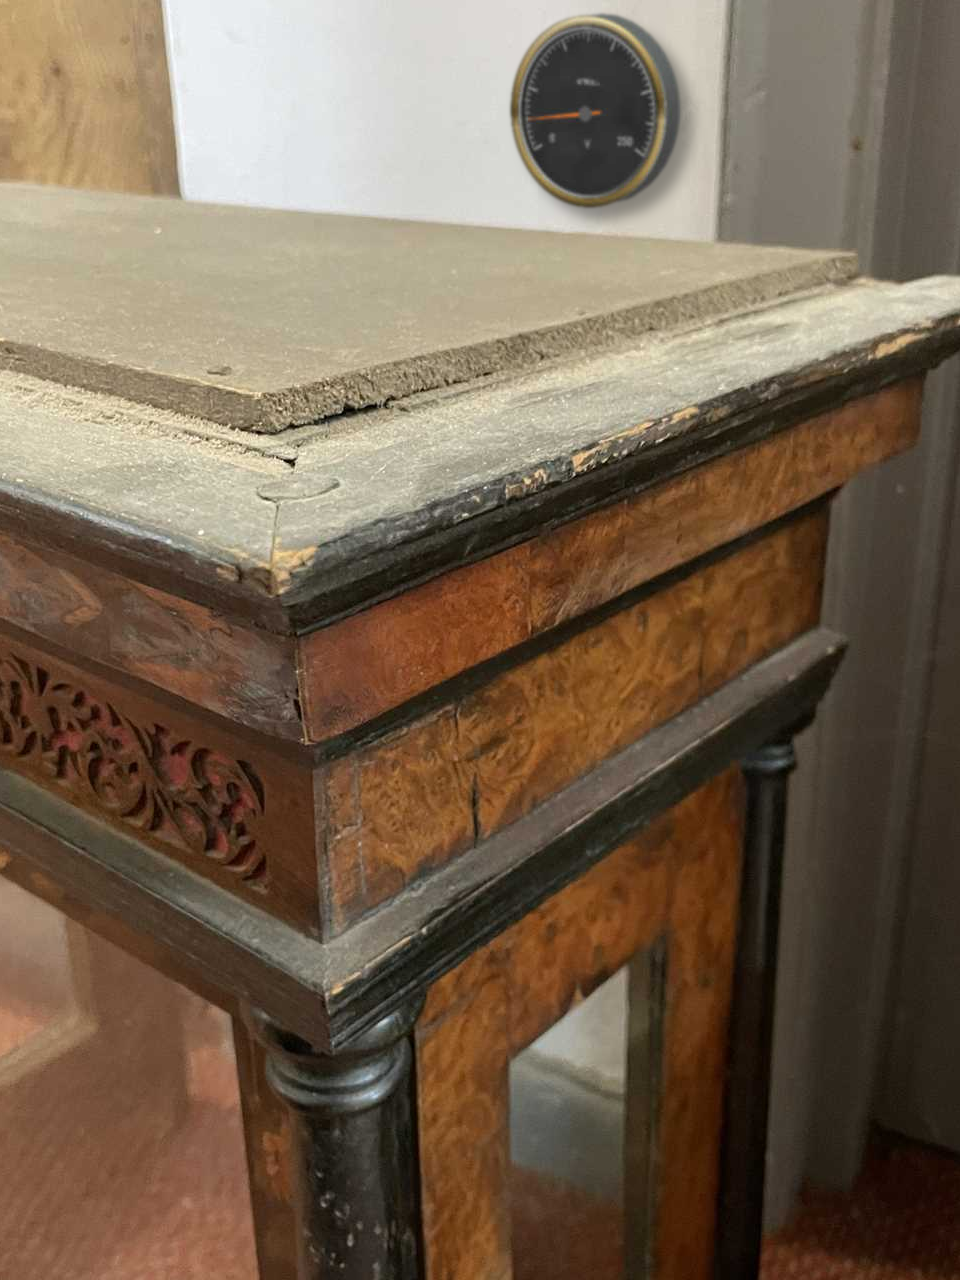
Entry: 25 V
